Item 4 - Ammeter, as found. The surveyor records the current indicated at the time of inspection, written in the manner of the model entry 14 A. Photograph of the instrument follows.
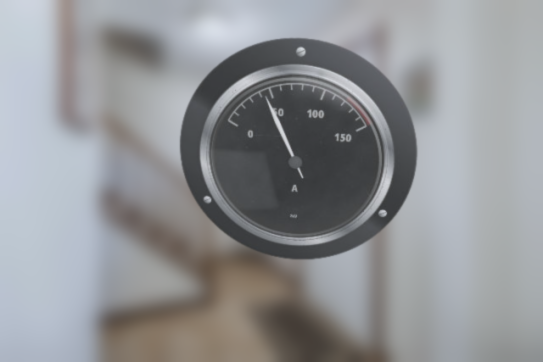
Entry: 45 A
